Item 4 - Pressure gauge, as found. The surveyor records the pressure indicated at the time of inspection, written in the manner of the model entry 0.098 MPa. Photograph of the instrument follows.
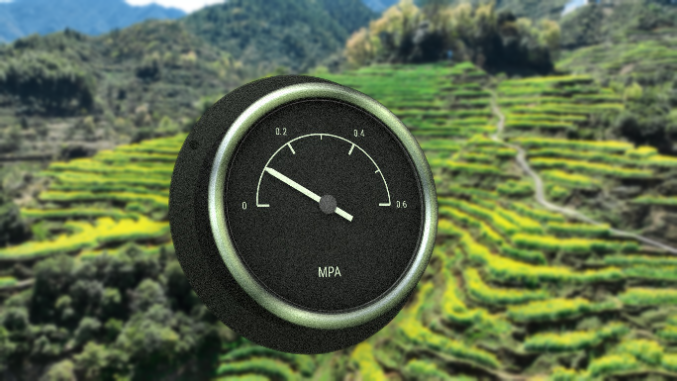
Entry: 0.1 MPa
